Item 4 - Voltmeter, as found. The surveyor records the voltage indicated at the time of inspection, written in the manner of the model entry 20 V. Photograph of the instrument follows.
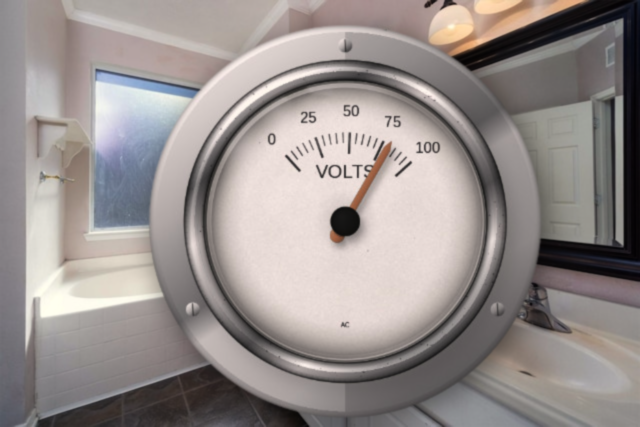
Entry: 80 V
